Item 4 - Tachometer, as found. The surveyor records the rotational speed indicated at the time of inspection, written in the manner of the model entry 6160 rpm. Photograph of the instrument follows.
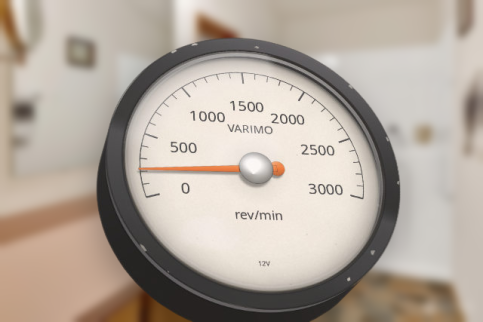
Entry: 200 rpm
